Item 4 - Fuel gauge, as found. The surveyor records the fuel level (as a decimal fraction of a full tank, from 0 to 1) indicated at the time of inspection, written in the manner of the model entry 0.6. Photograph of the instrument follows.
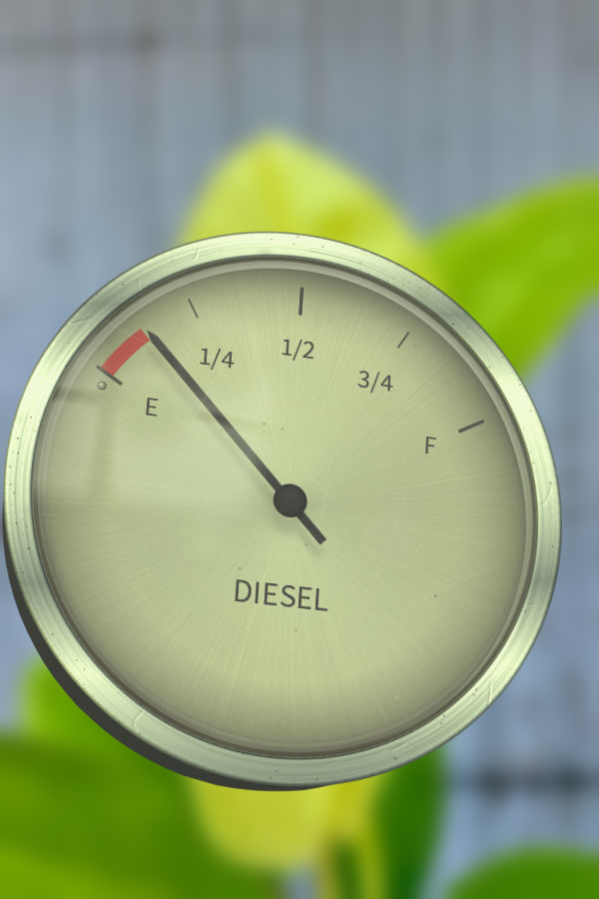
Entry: 0.125
